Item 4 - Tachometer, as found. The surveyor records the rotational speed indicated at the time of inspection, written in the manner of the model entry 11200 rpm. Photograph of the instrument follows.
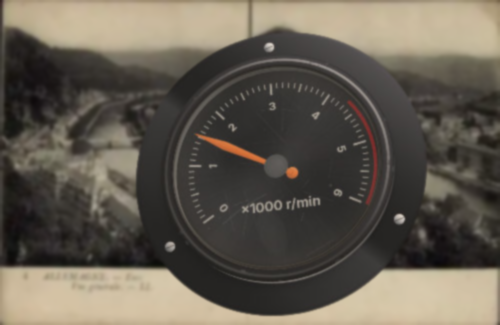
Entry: 1500 rpm
